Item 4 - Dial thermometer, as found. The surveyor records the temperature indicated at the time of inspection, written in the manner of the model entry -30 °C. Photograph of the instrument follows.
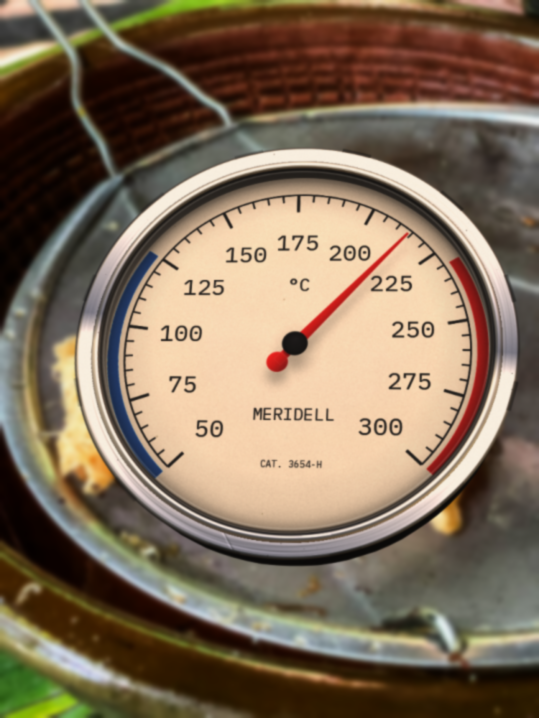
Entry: 215 °C
